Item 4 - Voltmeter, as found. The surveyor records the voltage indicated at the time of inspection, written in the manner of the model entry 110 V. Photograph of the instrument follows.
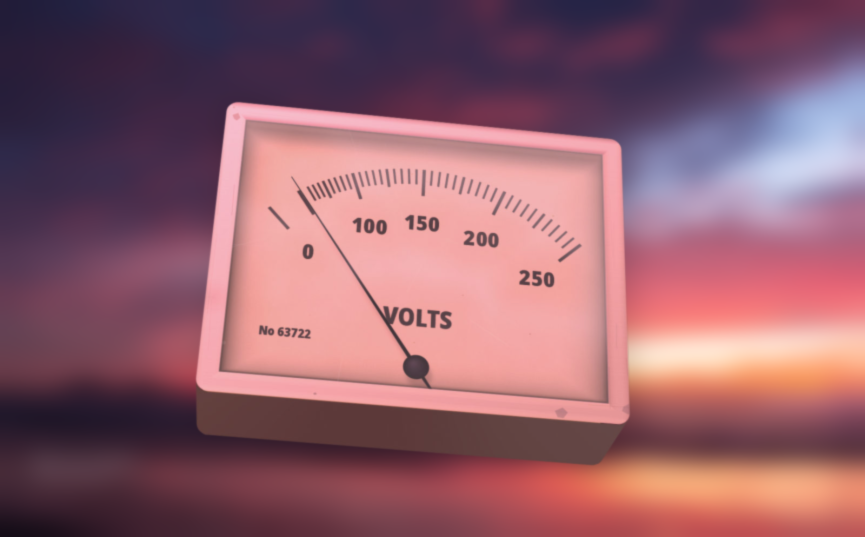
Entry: 50 V
